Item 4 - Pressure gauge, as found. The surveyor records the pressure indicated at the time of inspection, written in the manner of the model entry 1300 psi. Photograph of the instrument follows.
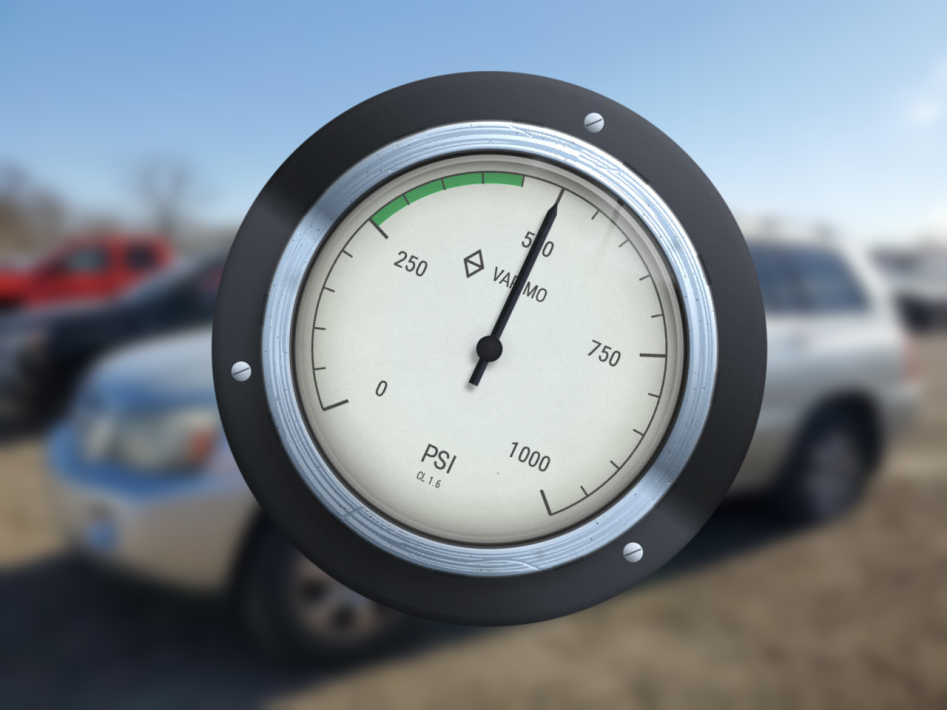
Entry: 500 psi
